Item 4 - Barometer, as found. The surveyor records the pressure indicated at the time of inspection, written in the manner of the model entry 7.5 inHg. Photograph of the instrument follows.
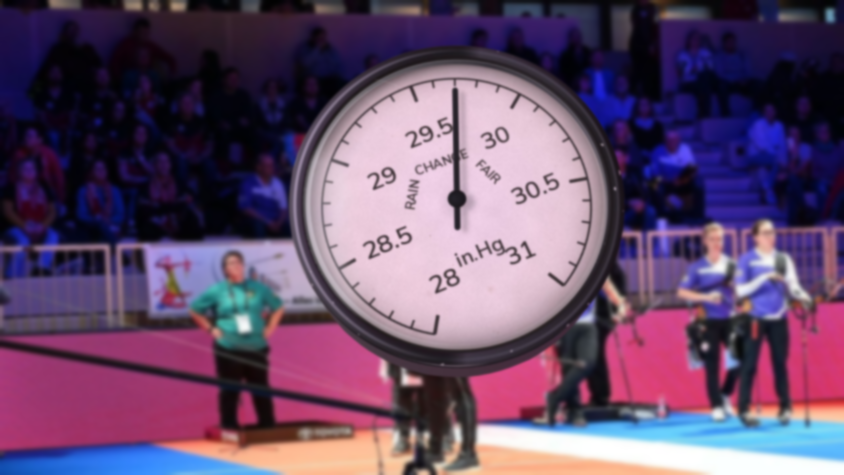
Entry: 29.7 inHg
